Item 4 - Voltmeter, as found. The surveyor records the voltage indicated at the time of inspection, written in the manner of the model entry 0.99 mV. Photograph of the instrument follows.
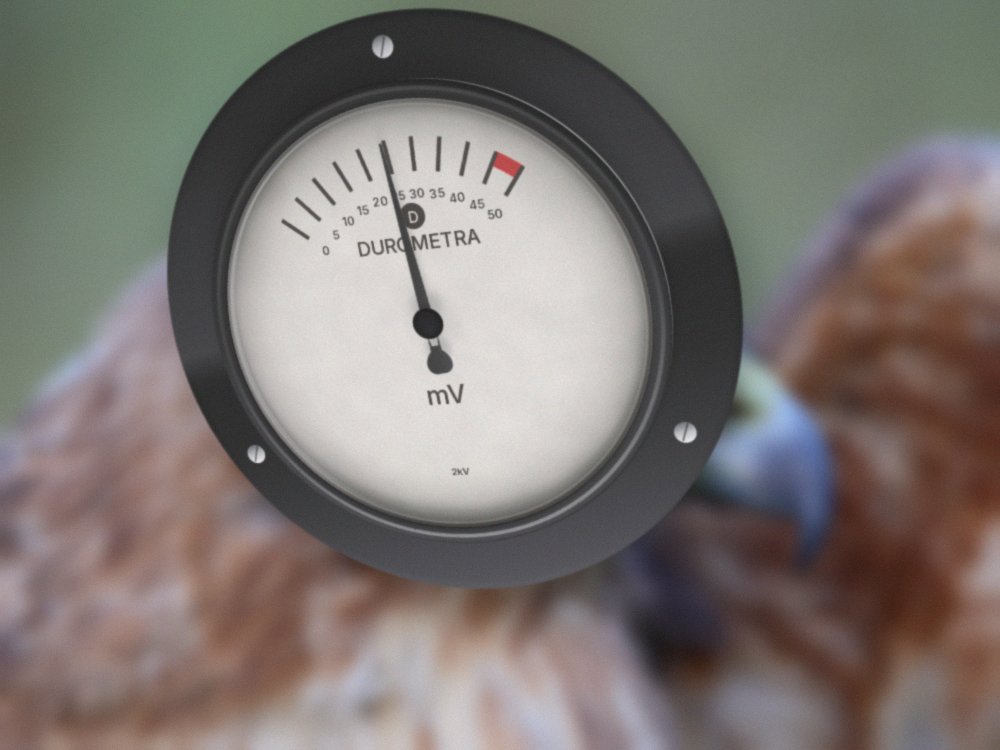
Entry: 25 mV
